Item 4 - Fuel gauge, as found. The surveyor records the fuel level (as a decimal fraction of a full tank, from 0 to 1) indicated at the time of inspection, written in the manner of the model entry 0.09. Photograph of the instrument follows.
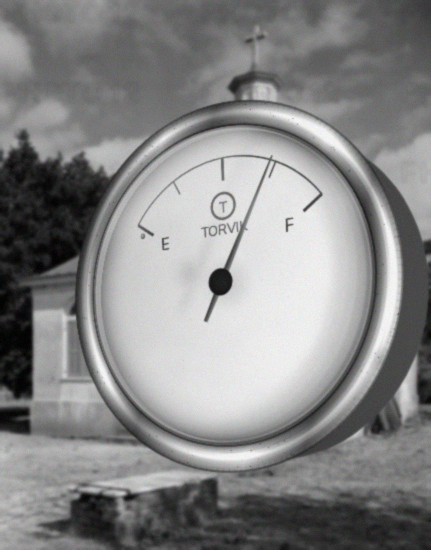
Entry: 0.75
